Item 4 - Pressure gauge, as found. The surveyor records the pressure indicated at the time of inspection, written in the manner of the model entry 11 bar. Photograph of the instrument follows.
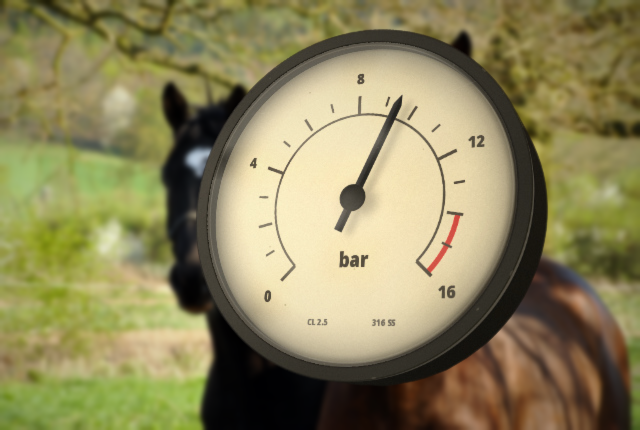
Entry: 9.5 bar
